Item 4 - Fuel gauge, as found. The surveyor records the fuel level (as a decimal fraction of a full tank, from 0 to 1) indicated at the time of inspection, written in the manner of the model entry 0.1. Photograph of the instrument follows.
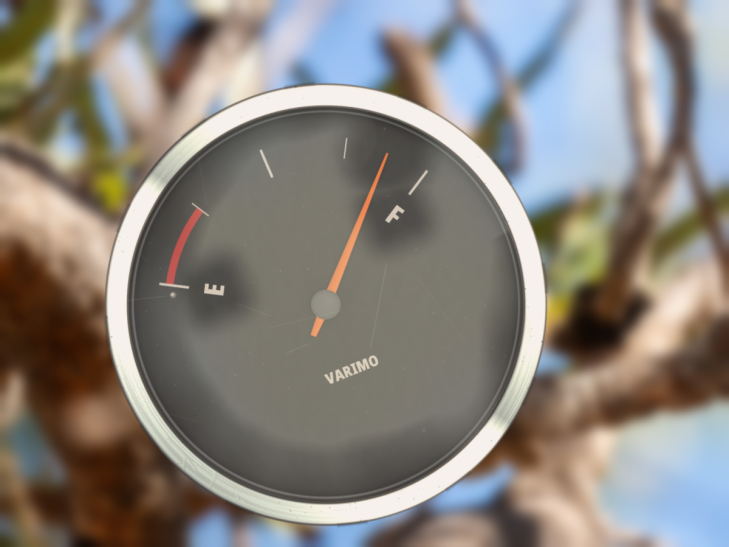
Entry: 0.875
